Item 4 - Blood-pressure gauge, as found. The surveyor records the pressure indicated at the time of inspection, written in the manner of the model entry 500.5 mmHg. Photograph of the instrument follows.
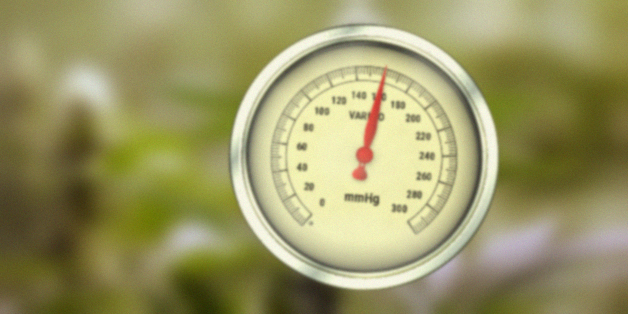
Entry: 160 mmHg
